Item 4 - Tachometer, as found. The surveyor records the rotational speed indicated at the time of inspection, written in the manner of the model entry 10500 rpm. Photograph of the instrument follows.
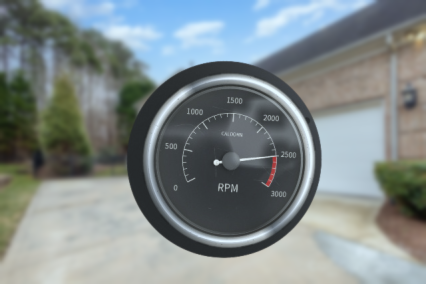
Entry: 2500 rpm
